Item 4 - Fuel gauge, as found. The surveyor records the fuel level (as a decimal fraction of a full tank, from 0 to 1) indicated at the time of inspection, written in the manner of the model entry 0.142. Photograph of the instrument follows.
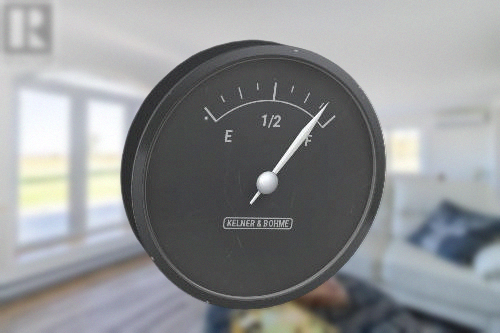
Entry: 0.875
